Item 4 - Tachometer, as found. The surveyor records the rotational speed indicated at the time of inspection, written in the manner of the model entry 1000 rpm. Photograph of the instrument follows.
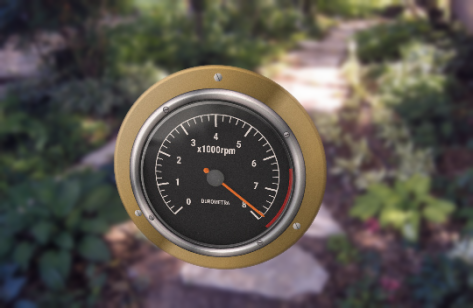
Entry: 7800 rpm
